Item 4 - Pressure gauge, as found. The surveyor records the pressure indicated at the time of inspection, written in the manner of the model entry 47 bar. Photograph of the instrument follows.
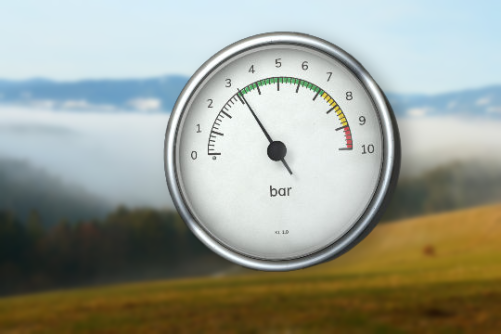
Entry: 3.2 bar
